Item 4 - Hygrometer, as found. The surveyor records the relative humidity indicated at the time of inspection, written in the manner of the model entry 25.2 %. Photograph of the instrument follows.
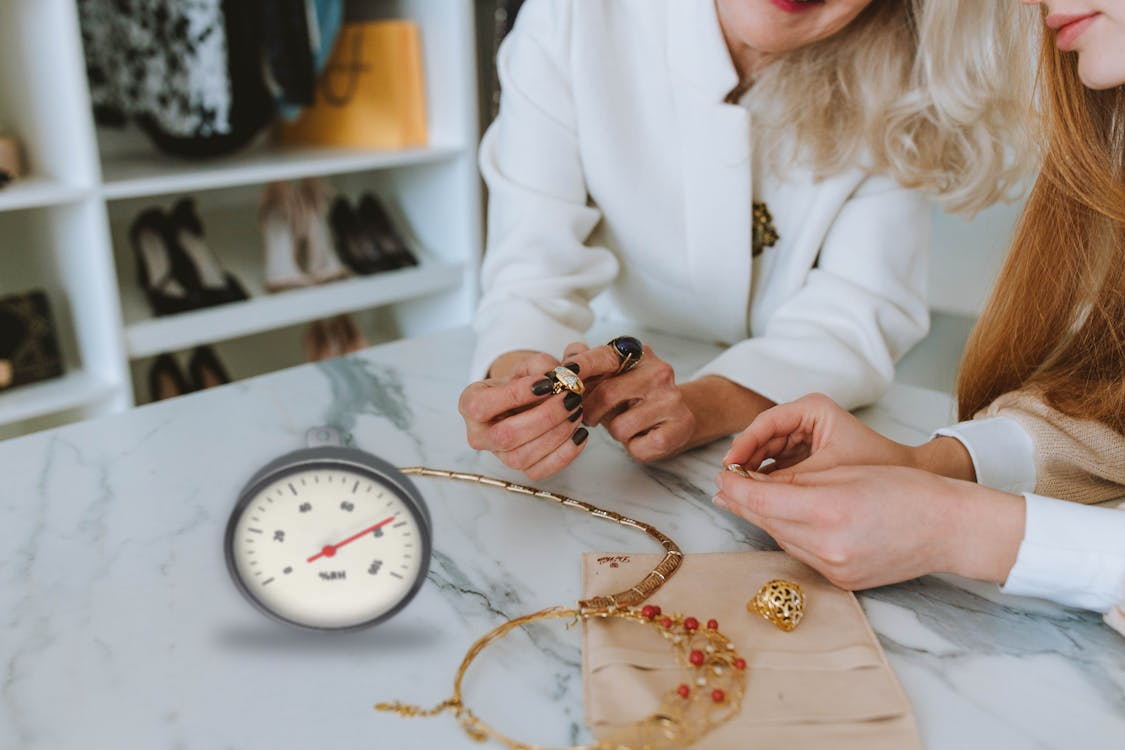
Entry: 76 %
